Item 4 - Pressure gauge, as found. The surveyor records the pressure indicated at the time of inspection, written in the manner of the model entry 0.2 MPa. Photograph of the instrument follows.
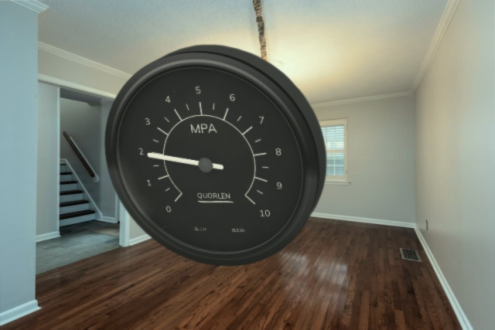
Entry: 2 MPa
